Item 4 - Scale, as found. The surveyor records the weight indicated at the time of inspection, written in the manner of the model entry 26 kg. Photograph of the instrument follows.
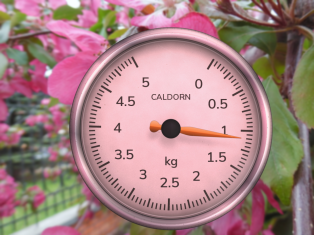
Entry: 1.1 kg
